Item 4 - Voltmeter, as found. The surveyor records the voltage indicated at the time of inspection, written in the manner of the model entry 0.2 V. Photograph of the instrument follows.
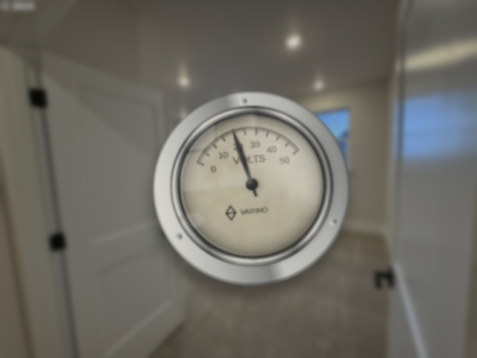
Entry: 20 V
